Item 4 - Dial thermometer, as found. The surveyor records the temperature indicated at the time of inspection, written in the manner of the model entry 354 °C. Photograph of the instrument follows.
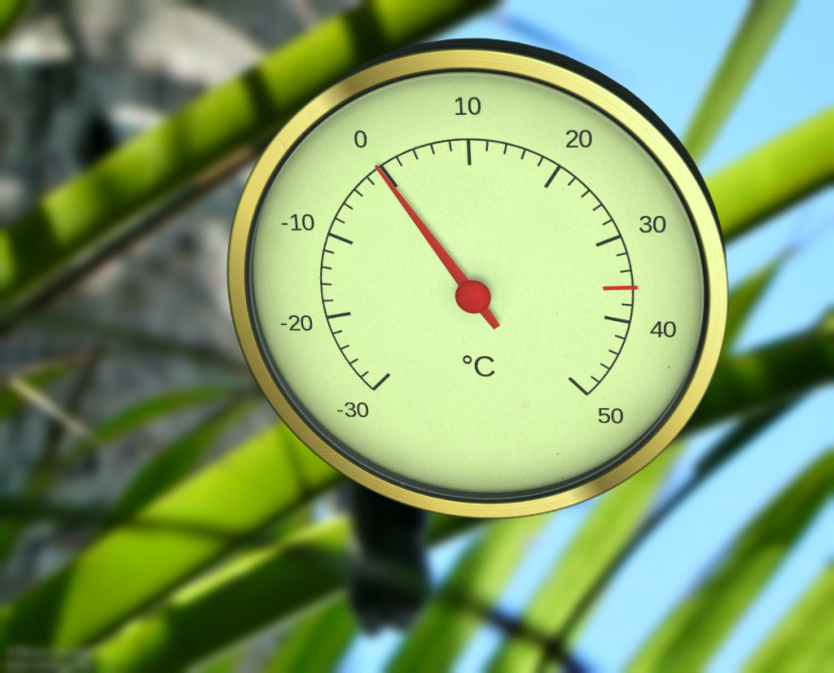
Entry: 0 °C
